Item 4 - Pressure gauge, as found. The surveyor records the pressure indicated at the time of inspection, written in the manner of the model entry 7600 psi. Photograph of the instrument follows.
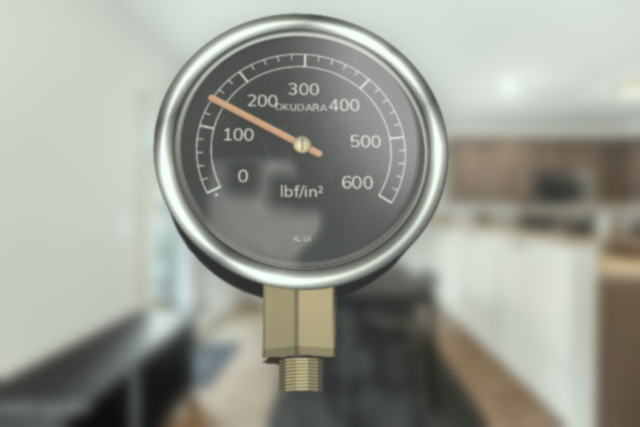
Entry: 140 psi
